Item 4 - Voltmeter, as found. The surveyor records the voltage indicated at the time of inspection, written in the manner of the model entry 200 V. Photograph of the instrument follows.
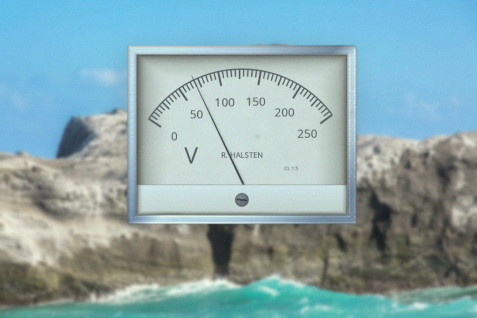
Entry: 70 V
